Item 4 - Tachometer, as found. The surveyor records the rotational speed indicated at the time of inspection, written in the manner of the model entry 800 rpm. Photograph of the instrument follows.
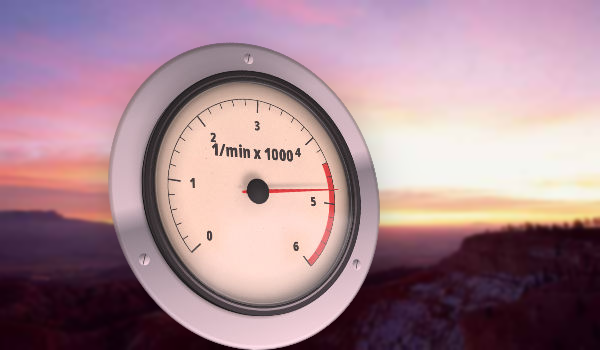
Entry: 4800 rpm
